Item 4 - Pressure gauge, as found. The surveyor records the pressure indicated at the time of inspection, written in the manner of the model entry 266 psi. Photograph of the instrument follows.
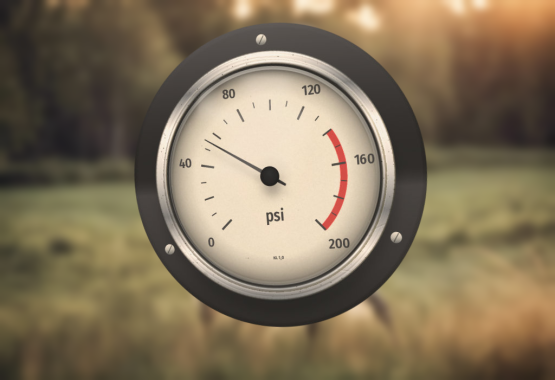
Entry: 55 psi
